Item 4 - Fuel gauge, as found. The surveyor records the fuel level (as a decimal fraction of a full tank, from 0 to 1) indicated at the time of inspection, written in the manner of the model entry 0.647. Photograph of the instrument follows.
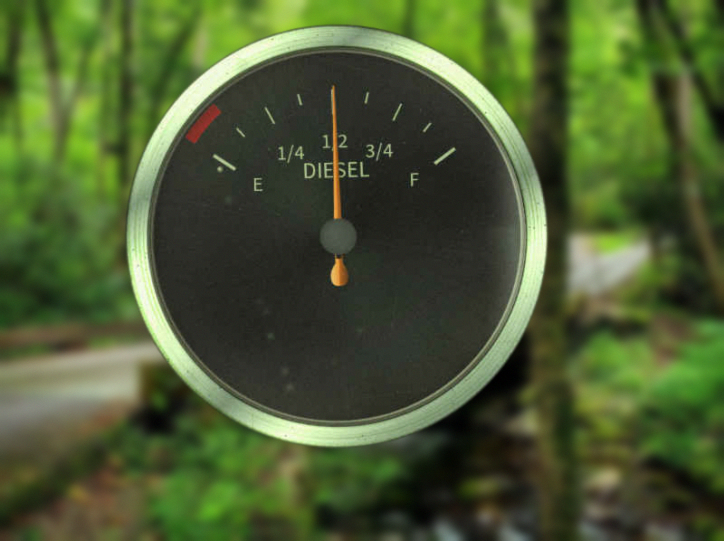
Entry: 0.5
